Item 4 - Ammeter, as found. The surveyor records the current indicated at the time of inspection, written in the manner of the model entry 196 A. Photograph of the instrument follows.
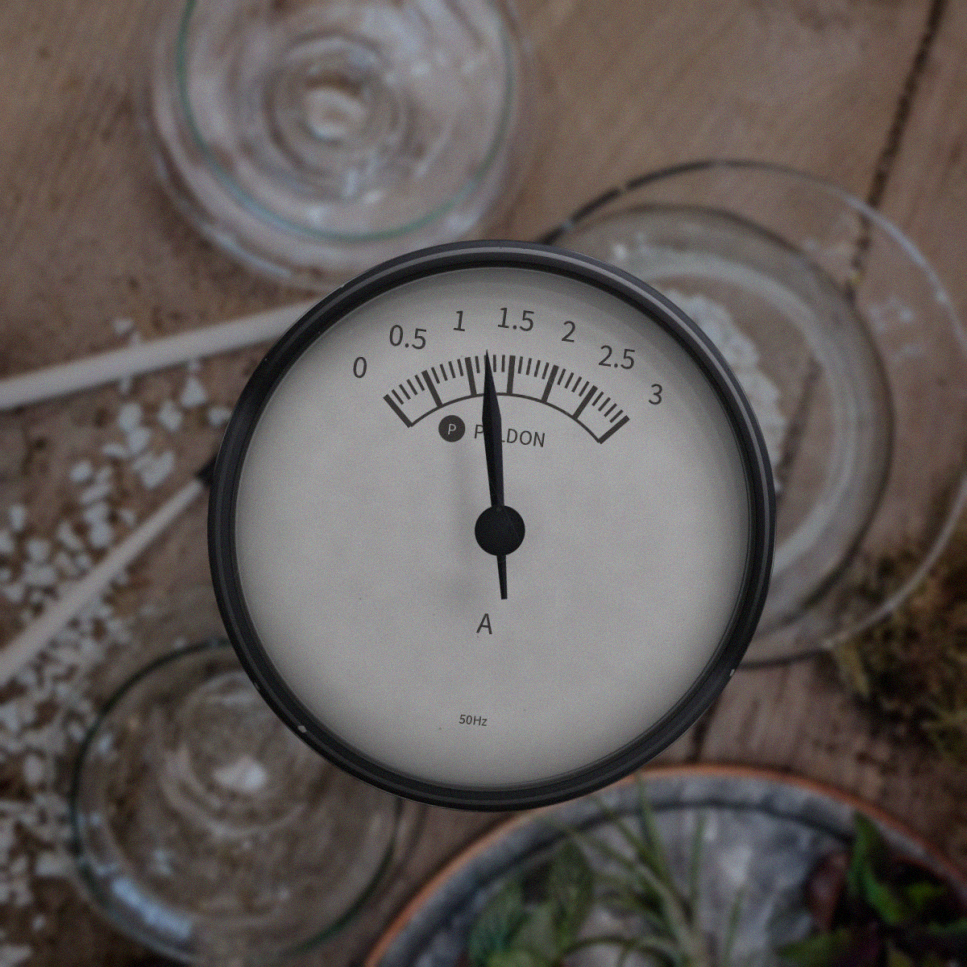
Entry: 1.2 A
